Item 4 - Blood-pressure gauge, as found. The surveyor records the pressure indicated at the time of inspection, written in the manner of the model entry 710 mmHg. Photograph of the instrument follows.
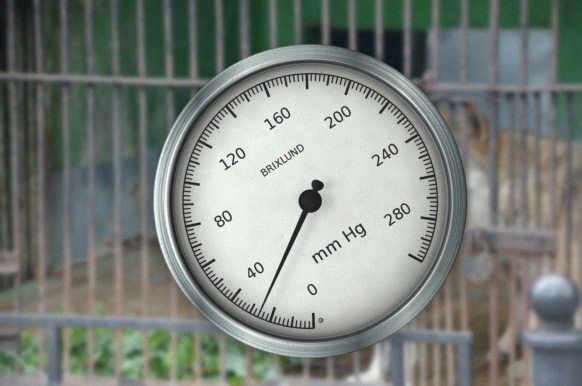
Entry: 26 mmHg
